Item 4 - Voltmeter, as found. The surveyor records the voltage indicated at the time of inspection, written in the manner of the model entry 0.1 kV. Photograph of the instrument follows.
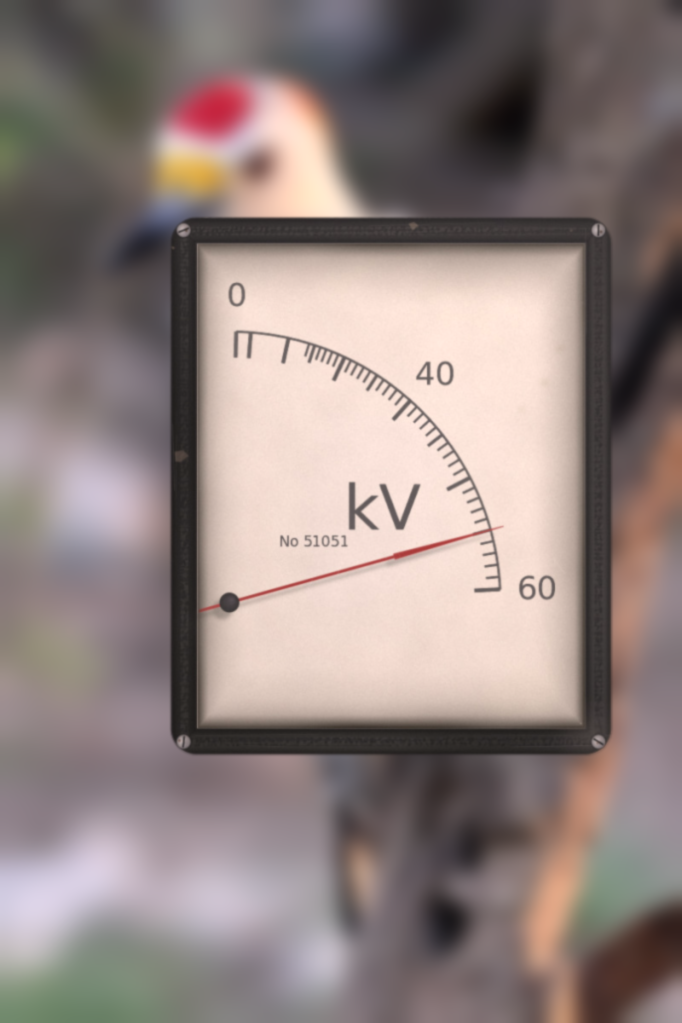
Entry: 55 kV
